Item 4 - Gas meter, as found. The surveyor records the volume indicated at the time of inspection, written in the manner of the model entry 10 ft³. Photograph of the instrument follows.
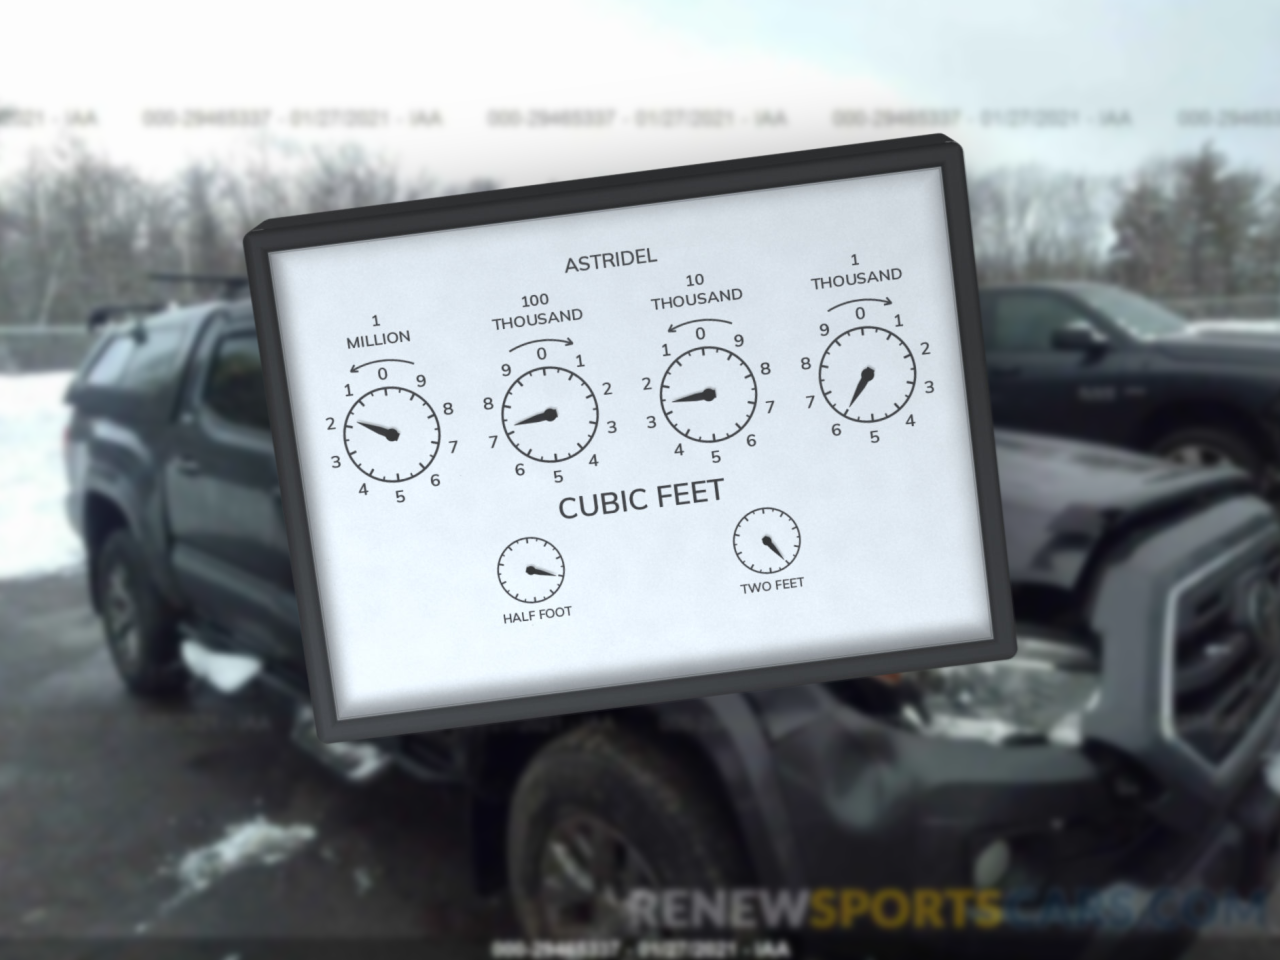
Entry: 172600 ft³
